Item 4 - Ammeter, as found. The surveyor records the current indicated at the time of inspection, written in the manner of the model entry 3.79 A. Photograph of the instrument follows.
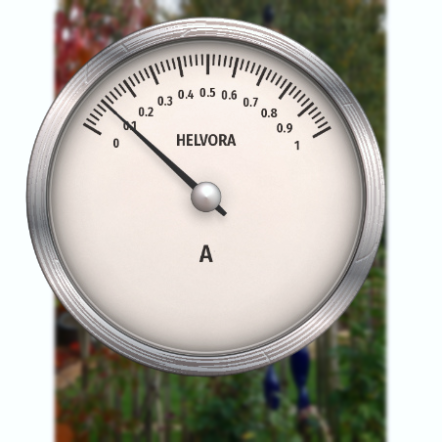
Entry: 0.1 A
